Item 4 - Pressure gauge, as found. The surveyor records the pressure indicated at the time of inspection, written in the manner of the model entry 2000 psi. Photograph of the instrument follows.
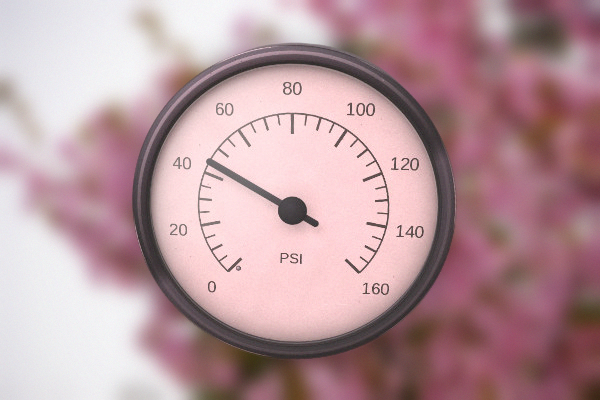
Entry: 45 psi
